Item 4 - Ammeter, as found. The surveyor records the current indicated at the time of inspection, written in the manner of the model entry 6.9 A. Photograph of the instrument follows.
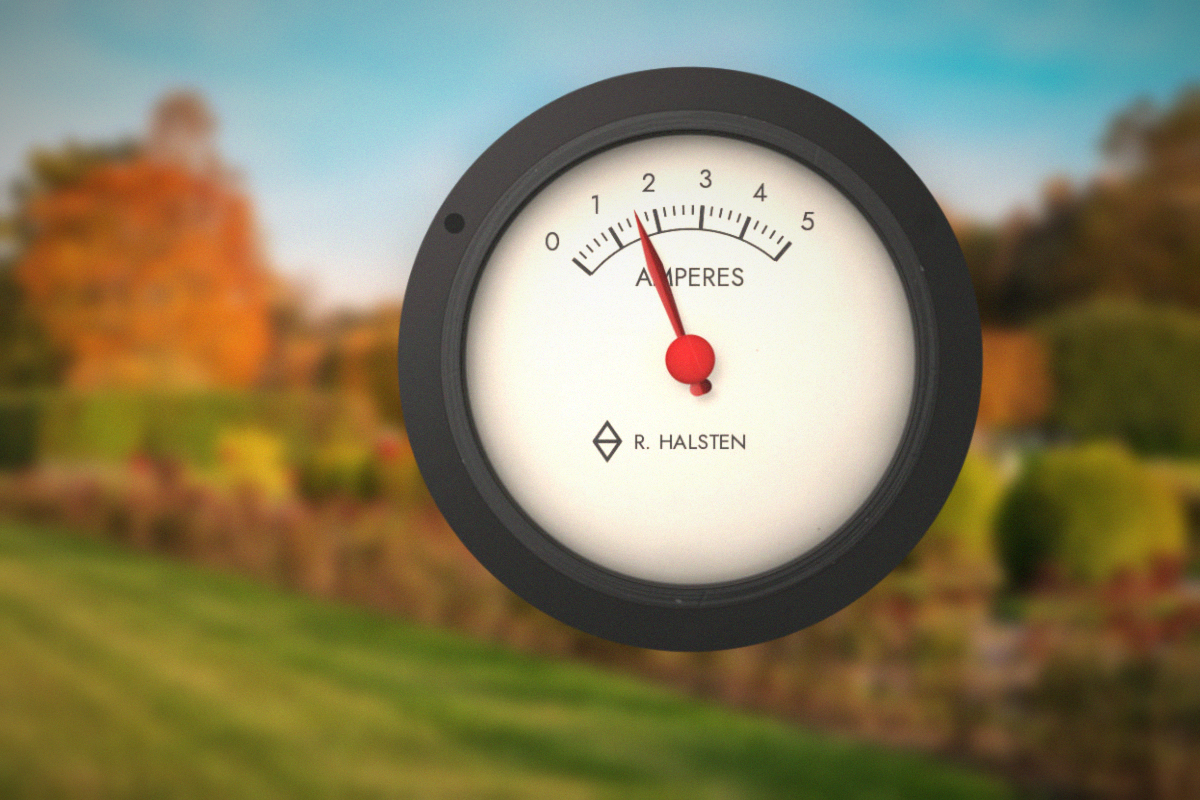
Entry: 1.6 A
